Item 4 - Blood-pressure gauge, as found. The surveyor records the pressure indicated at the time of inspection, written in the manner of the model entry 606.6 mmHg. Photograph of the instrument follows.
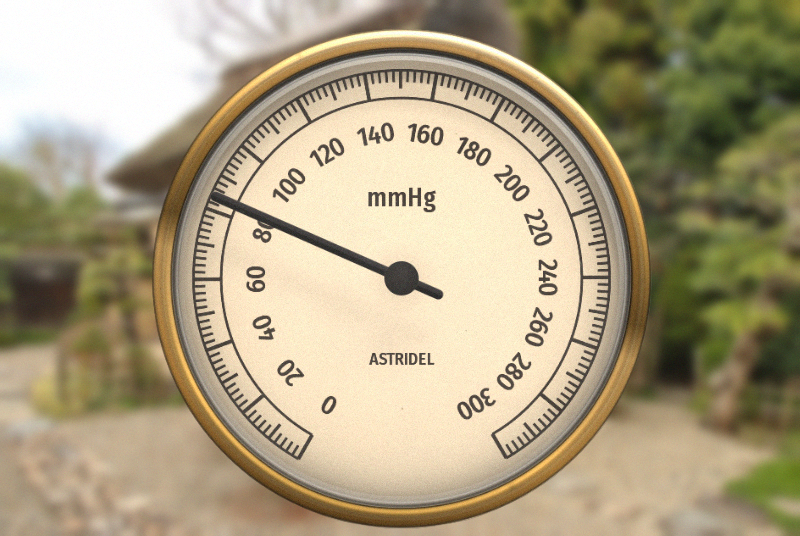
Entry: 84 mmHg
